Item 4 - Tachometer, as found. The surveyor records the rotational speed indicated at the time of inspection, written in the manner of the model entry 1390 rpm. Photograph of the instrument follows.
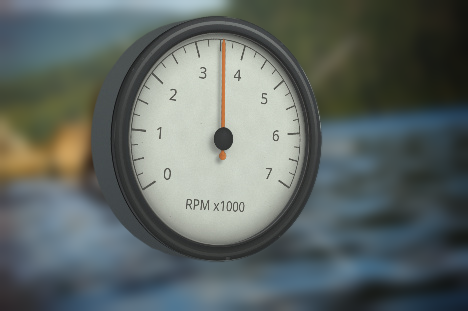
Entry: 3500 rpm
